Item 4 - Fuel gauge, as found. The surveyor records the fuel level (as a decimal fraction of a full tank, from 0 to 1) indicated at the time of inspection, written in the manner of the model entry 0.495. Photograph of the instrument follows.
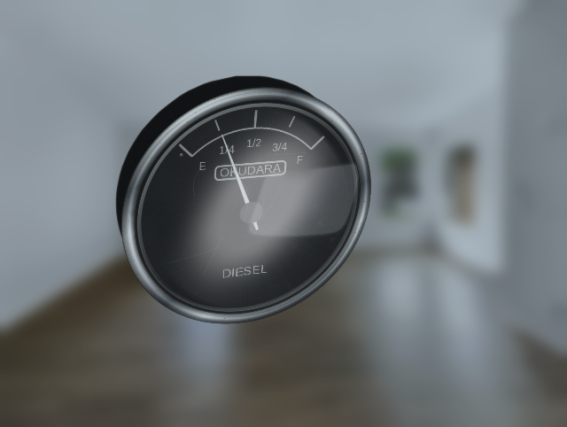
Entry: 0.25
